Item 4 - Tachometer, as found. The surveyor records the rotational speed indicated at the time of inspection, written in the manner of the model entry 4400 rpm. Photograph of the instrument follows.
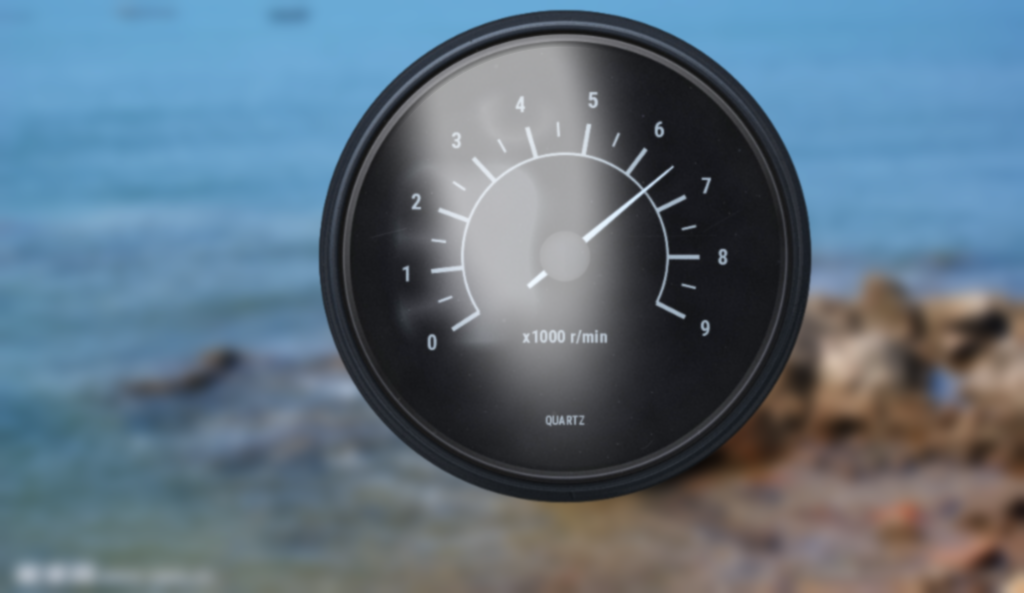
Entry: 6500 rpm
